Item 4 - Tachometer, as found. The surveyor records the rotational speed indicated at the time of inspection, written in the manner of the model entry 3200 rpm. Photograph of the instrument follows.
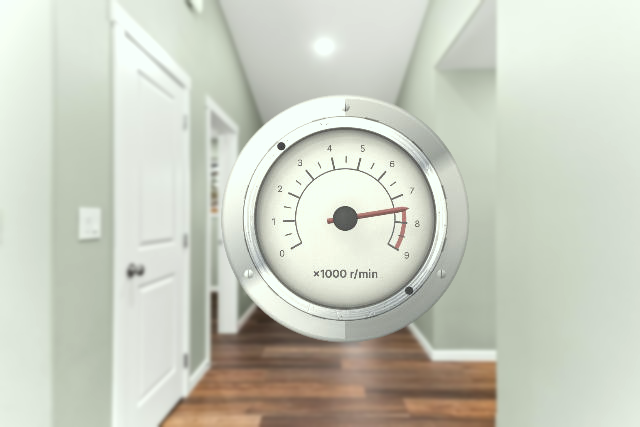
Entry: 7500 rpm
